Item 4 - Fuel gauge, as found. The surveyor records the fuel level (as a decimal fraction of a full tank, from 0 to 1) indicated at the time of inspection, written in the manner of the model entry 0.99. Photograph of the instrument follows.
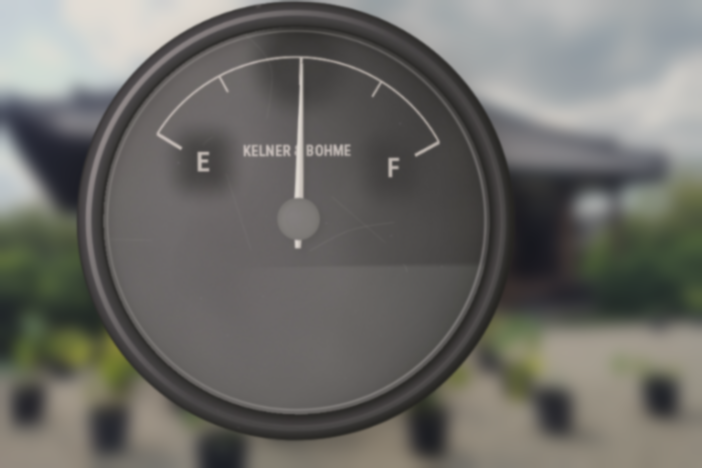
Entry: 0.5
